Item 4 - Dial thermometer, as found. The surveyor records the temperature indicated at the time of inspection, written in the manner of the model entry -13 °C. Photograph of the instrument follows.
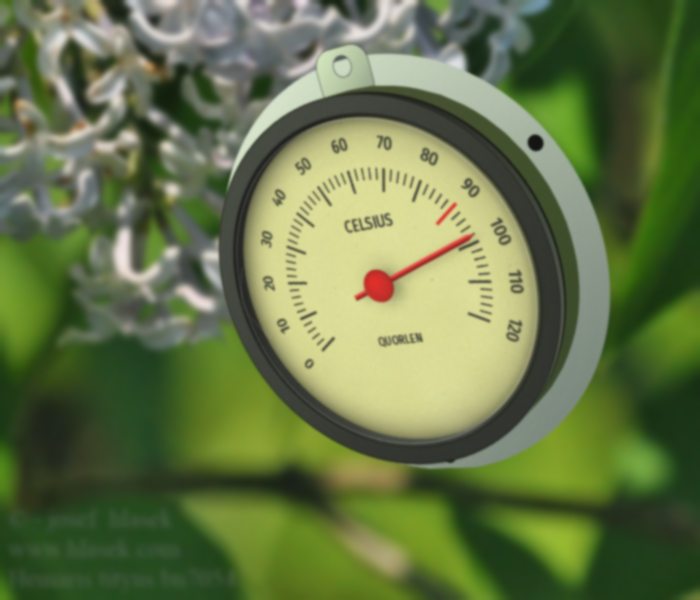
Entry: 98 °C
